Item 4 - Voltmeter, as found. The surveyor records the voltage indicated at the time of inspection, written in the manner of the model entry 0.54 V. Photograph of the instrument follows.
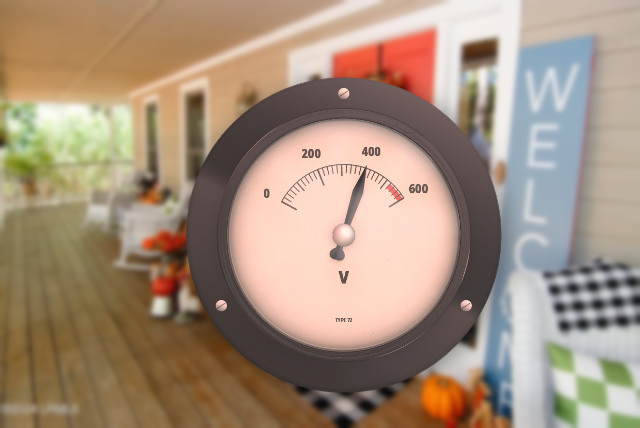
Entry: 400 V
